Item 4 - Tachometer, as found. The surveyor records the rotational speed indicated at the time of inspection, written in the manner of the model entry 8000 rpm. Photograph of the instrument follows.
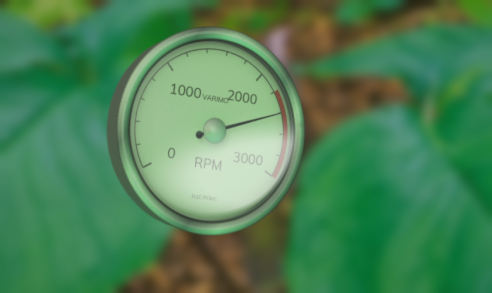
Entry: 2400 rpm
